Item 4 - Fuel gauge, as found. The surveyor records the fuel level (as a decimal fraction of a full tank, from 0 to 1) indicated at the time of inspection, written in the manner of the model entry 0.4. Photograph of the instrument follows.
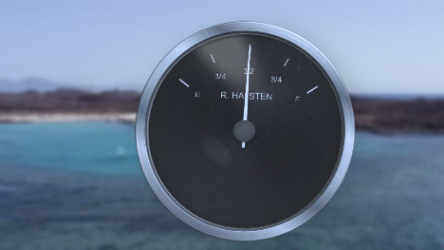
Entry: 0.5
